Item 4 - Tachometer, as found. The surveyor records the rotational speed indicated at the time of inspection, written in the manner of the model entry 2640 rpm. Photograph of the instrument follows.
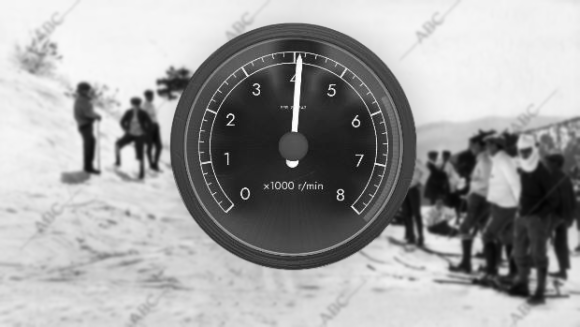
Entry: 4100 rpm
